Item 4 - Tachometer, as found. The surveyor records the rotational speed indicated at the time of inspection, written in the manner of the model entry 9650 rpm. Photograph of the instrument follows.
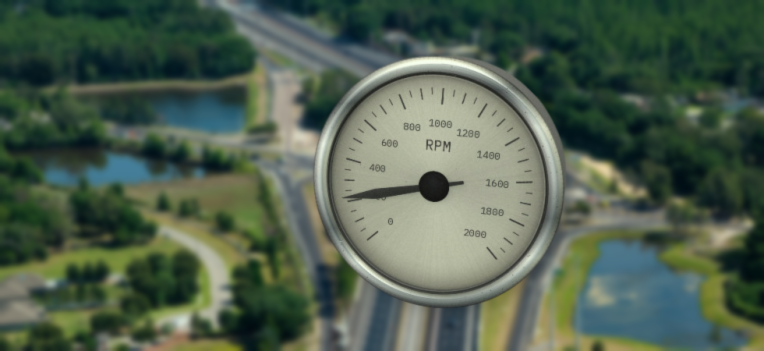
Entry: 225 rpm
